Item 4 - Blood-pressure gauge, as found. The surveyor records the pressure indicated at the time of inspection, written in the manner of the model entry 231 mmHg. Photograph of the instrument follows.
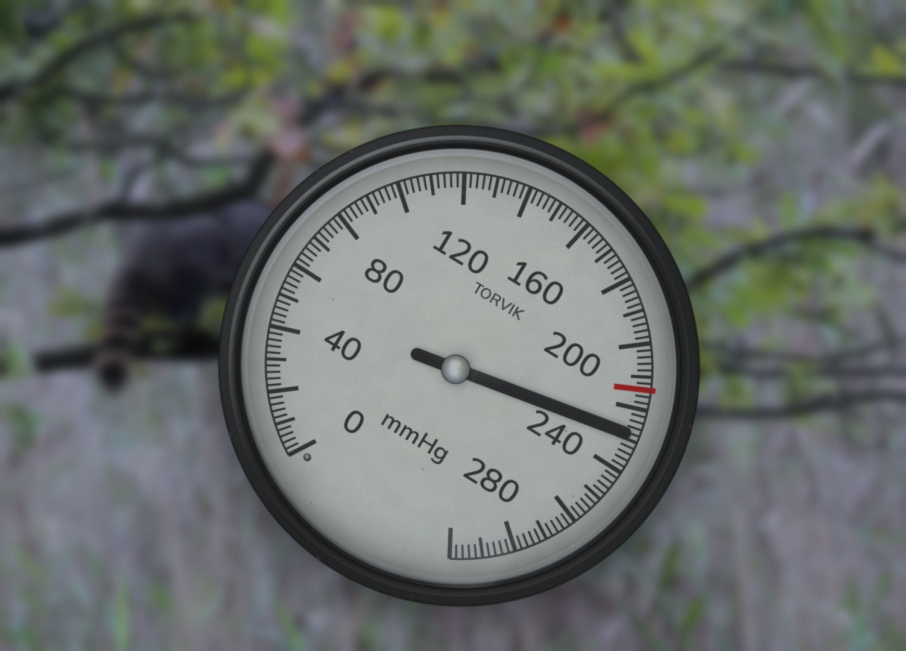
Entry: 228 mmHg
